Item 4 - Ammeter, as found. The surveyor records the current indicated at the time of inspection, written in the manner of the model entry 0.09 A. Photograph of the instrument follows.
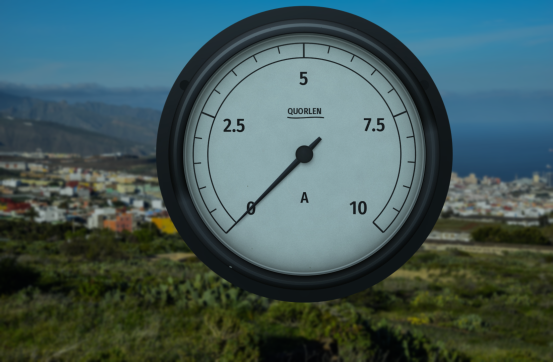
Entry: 0 A
